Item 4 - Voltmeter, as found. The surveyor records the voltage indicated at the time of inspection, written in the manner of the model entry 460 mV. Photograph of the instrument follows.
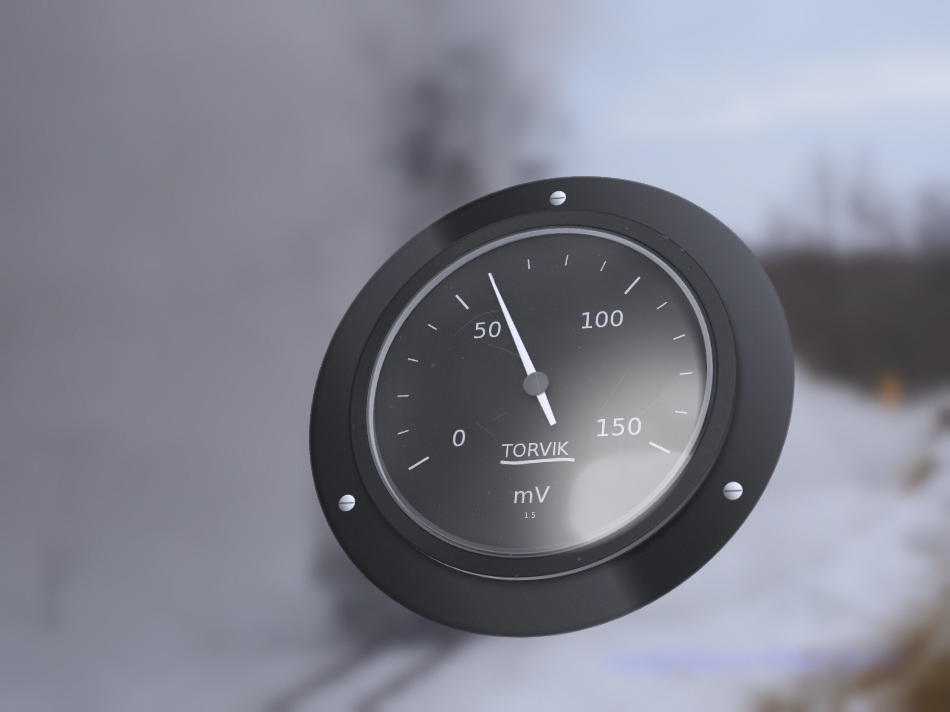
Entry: 60 mV
